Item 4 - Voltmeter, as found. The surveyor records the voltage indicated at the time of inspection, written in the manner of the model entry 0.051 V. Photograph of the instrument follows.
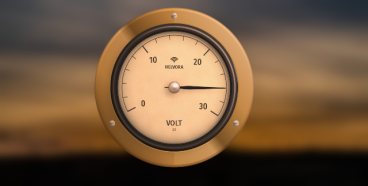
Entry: 26 V
